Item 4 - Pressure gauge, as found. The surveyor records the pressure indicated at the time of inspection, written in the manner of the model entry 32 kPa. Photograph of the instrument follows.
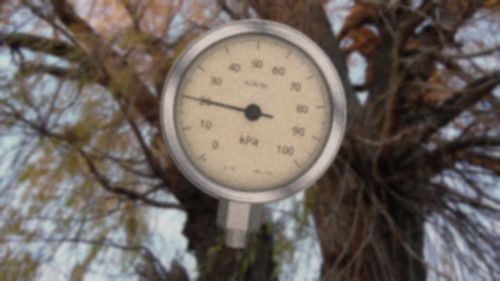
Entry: 20 kPa
